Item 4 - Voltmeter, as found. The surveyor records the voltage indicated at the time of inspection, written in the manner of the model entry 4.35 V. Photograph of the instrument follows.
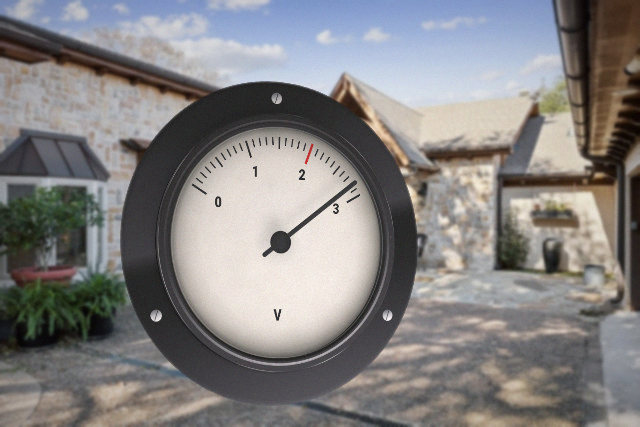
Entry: 2.8 V
